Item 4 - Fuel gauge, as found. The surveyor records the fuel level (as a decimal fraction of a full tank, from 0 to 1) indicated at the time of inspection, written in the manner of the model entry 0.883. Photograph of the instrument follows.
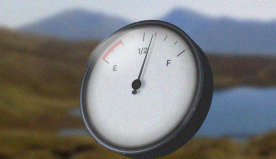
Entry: 0.625
